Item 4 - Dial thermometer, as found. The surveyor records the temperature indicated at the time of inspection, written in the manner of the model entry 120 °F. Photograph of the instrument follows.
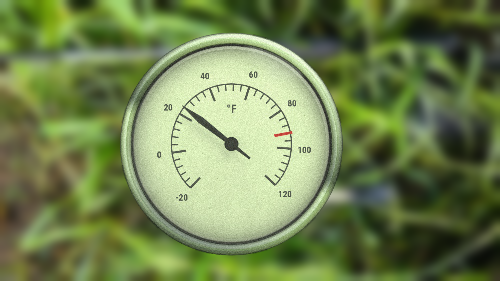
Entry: 24 °F
